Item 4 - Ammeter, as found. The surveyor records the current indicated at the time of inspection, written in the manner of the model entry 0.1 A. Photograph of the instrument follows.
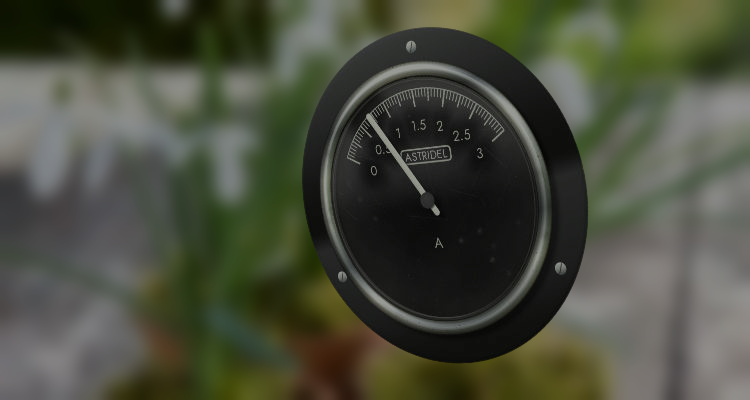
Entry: 0.75 A
